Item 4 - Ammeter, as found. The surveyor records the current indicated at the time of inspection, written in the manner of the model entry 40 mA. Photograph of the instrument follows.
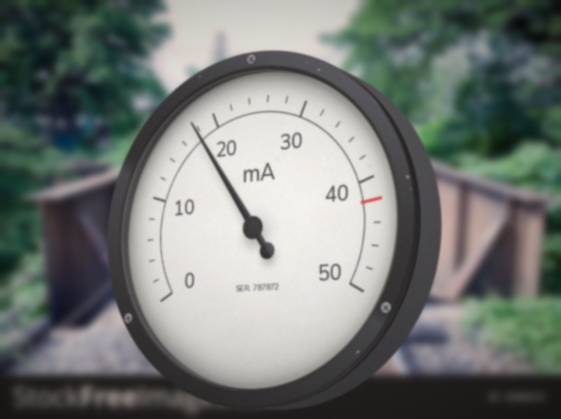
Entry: 18 mA
